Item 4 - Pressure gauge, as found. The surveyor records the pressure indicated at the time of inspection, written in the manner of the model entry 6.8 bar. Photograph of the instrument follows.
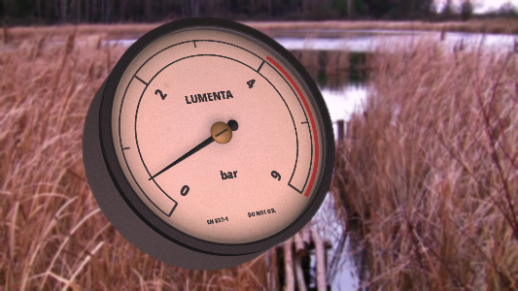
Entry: 0.5 bar
